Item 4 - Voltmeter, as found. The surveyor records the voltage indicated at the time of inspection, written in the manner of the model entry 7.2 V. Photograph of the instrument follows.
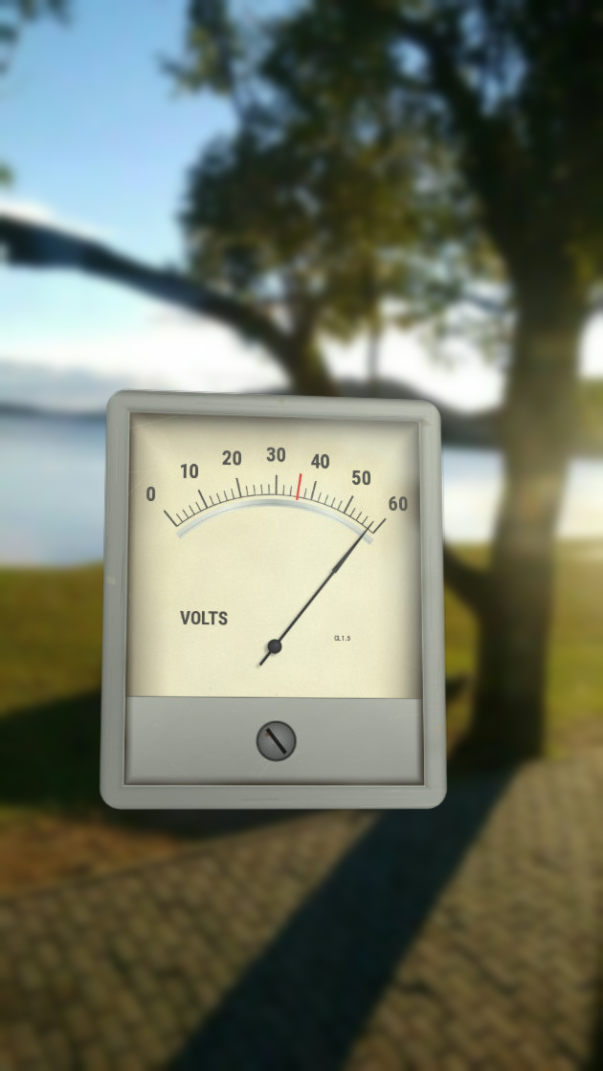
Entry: 58 V
